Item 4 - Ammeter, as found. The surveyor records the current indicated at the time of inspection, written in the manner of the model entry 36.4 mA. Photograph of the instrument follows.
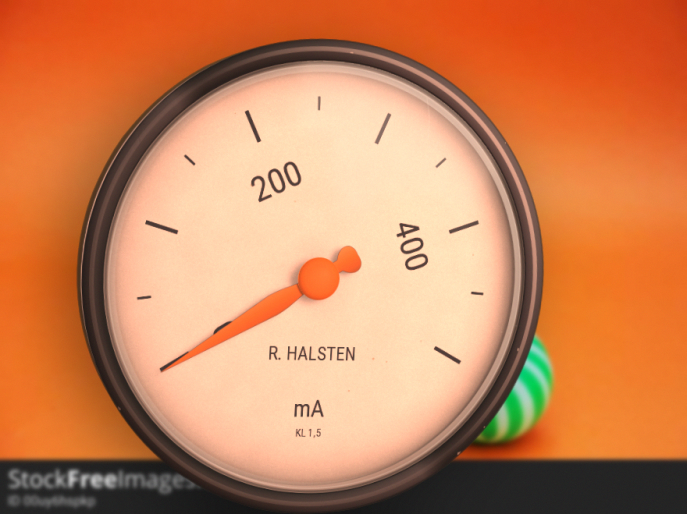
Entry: 0 mA
